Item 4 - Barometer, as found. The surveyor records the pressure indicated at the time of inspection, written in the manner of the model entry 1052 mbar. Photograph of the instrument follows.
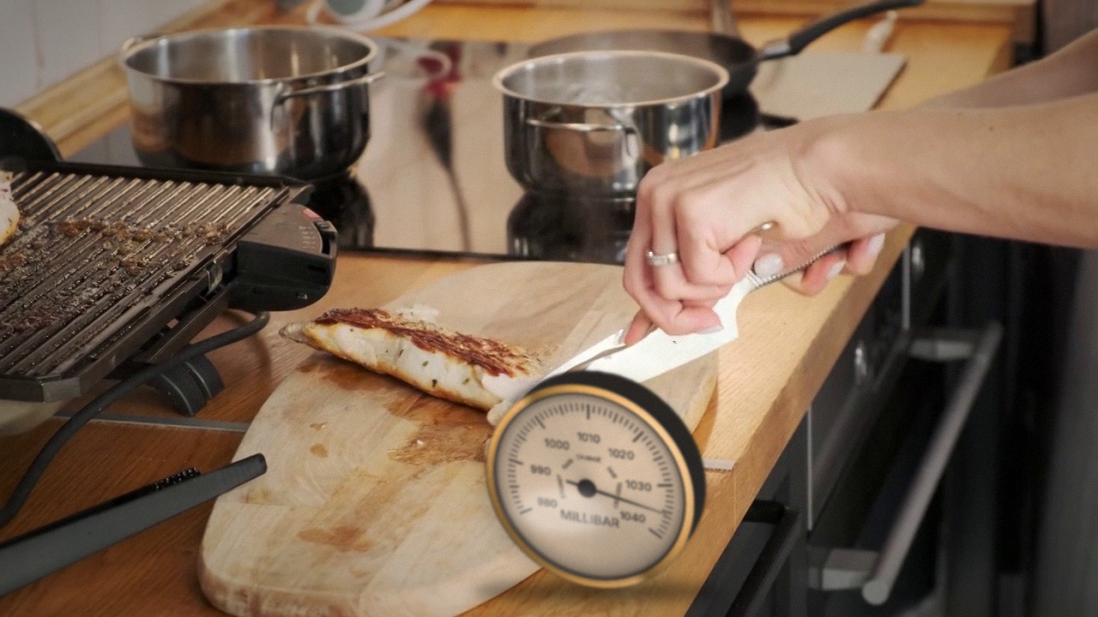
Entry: 1035 mbar
